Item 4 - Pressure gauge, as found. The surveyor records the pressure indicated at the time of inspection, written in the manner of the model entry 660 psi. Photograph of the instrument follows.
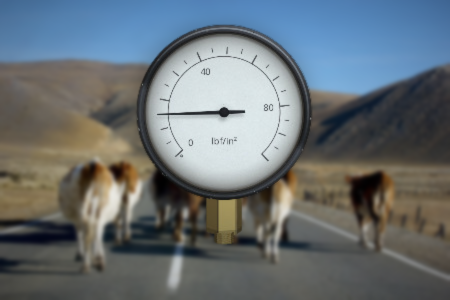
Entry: 15 psi
